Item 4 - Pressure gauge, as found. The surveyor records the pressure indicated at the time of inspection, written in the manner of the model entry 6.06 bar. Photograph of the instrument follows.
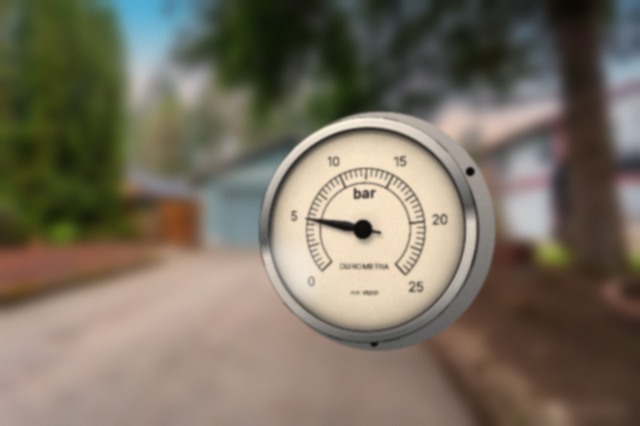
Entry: 5 bar
